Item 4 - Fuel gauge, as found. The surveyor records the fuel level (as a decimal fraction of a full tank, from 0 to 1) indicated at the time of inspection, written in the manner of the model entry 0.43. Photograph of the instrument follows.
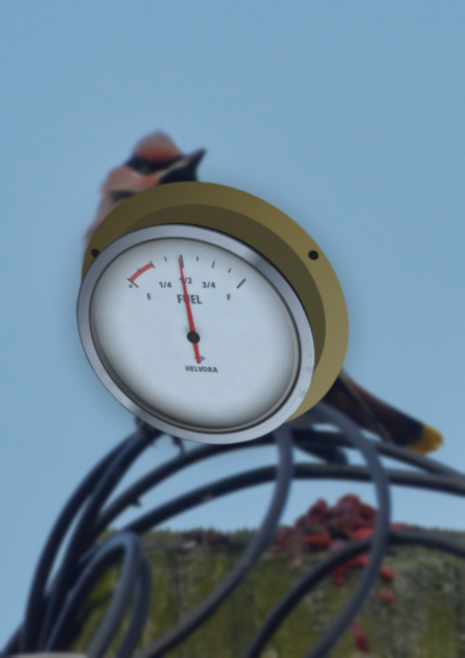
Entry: 0.5
